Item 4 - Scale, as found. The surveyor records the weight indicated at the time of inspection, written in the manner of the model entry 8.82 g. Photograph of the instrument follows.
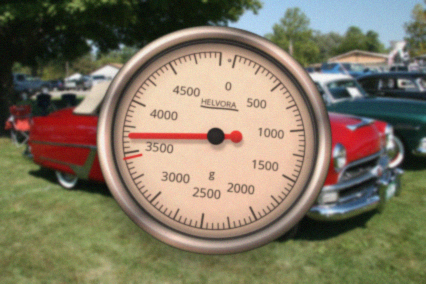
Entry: 3650 g
